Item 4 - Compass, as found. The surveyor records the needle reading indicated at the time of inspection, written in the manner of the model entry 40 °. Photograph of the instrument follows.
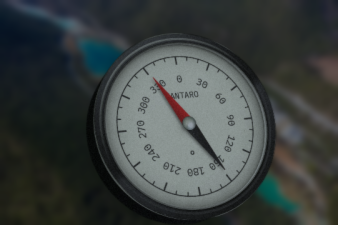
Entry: 330 °
